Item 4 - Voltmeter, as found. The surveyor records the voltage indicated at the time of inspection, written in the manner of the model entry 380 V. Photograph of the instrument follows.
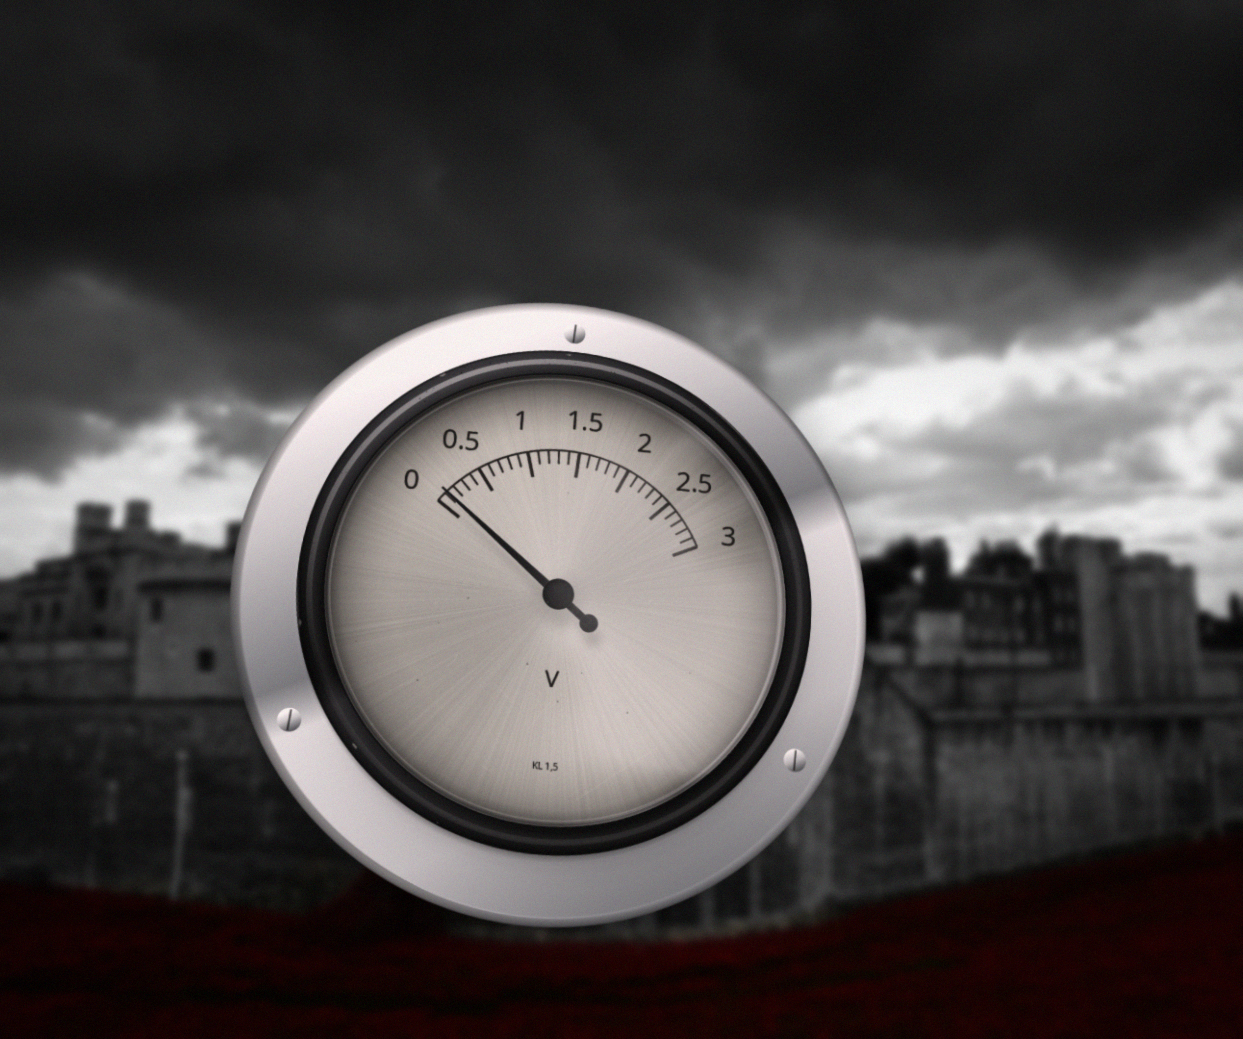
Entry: 0.1 V
